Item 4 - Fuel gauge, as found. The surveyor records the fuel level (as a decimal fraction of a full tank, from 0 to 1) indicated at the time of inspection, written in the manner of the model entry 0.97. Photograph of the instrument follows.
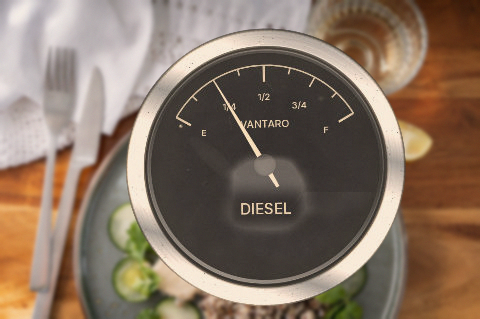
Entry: 0.25
